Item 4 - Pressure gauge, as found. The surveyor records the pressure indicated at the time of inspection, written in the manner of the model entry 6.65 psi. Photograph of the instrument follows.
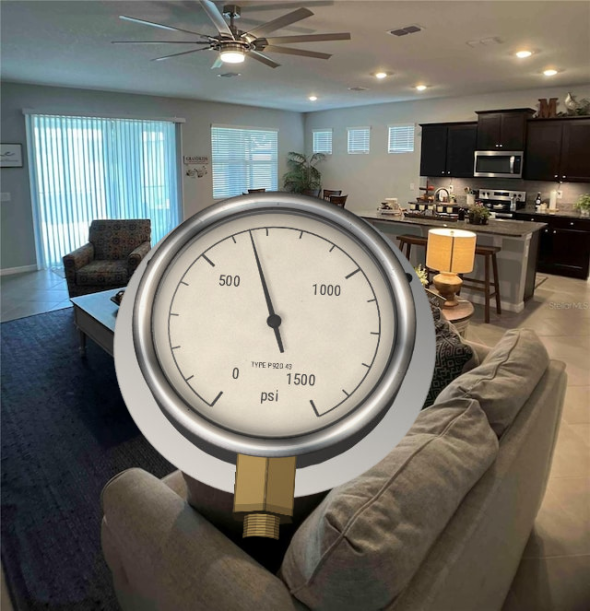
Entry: 650 psi
